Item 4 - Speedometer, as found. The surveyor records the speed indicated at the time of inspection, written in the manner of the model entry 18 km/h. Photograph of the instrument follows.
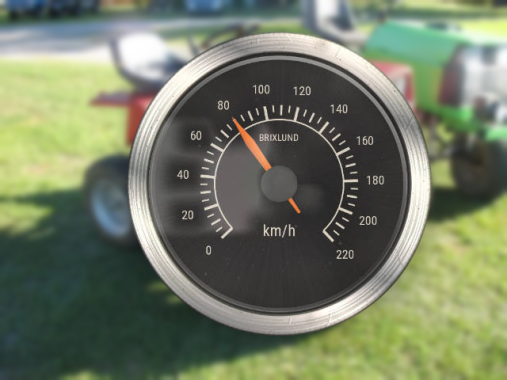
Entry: 80 km/h
